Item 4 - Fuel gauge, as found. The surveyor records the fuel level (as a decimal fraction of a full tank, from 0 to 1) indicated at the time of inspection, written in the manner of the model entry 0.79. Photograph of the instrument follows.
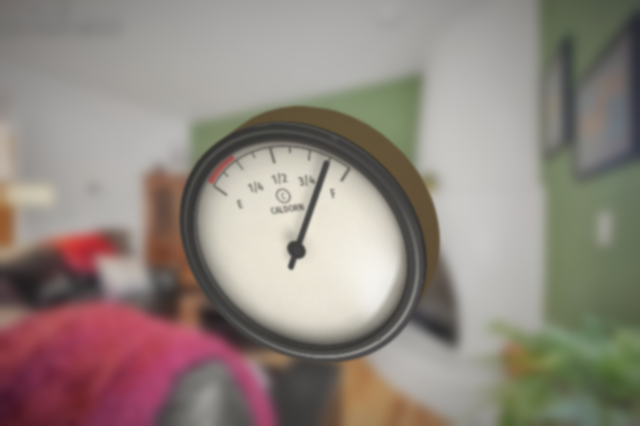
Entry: 0.875
